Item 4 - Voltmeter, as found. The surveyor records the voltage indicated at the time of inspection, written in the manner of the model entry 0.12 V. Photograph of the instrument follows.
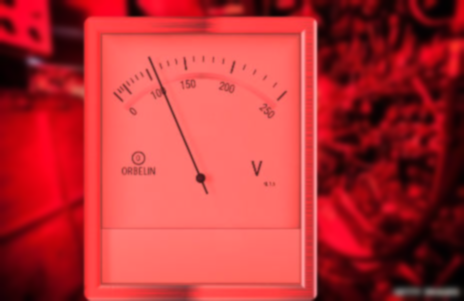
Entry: 110 V
